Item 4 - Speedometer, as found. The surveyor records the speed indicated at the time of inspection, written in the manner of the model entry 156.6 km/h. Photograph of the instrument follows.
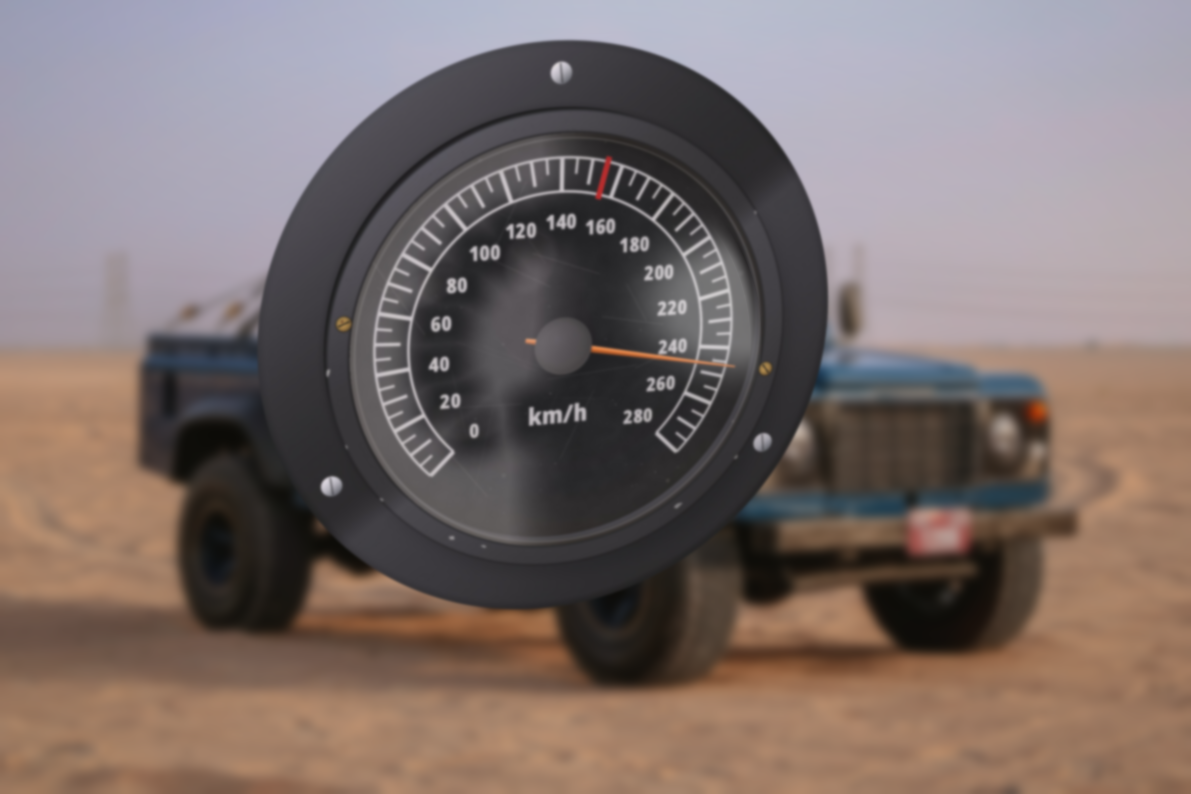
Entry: 245 km/h
